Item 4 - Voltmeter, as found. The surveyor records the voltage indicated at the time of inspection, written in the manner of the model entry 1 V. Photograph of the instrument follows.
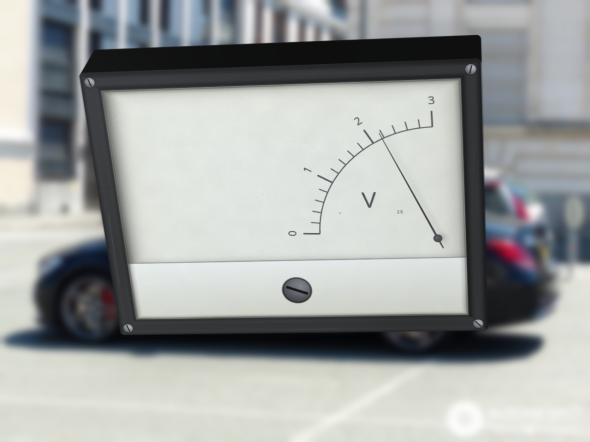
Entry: 2.2 V
